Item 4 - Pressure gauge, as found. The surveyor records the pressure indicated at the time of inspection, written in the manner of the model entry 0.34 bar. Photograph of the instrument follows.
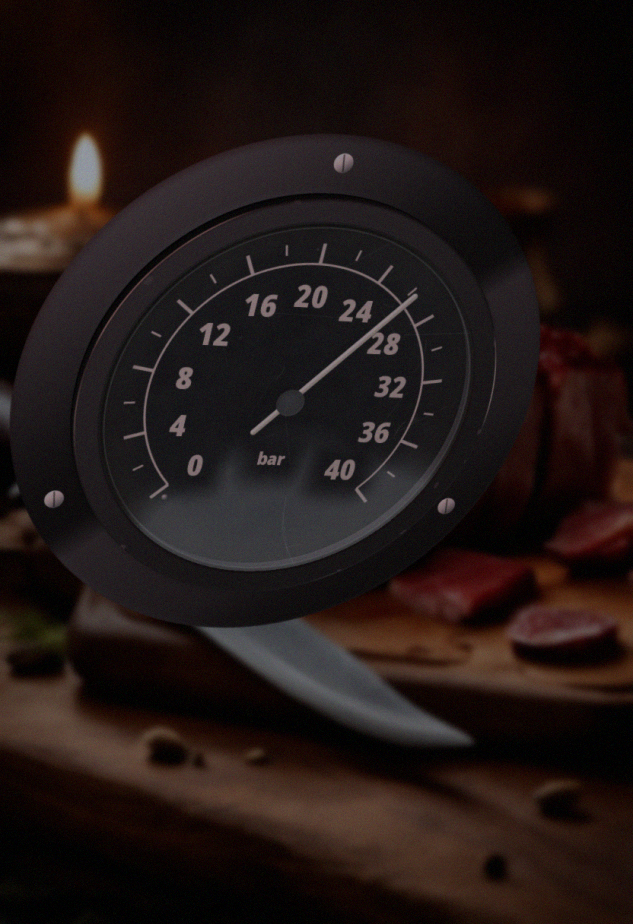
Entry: 26 bar
